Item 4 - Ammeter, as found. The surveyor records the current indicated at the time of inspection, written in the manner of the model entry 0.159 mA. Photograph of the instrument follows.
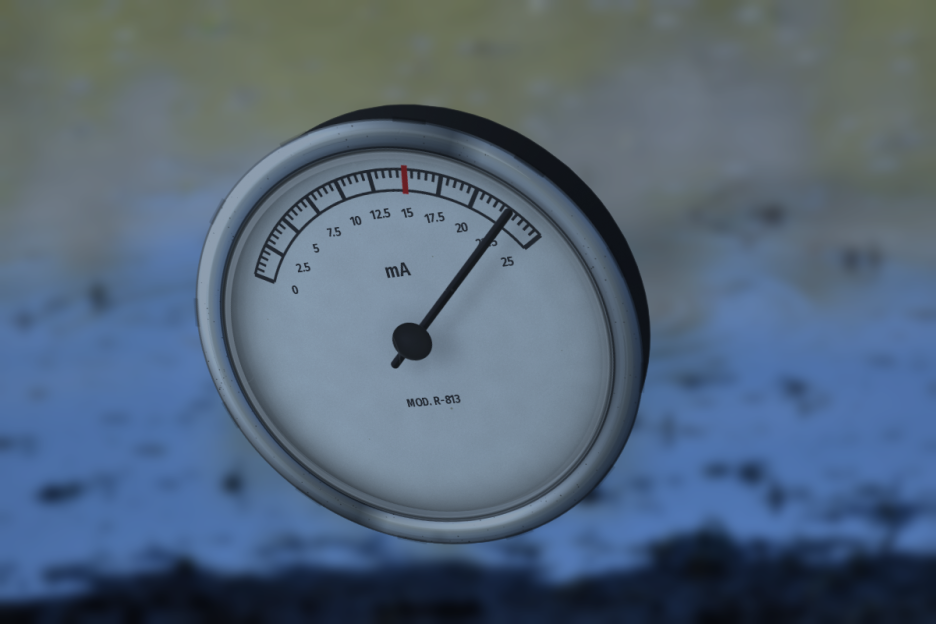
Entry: 22.5 mA
